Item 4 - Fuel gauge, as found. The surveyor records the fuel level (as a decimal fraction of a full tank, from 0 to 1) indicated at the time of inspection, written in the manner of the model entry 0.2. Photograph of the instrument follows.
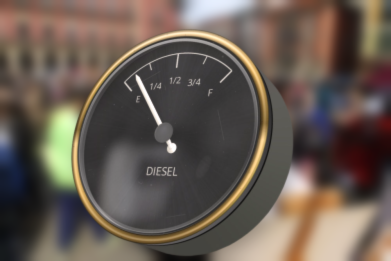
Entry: 0.125
